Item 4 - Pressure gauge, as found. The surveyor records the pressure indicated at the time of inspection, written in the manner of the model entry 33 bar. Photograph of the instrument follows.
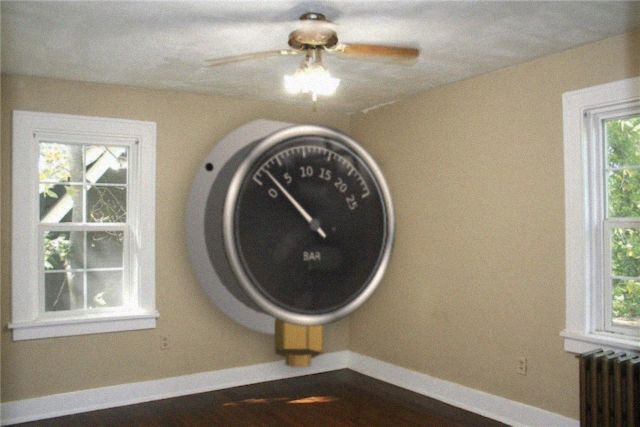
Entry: 2 bar
